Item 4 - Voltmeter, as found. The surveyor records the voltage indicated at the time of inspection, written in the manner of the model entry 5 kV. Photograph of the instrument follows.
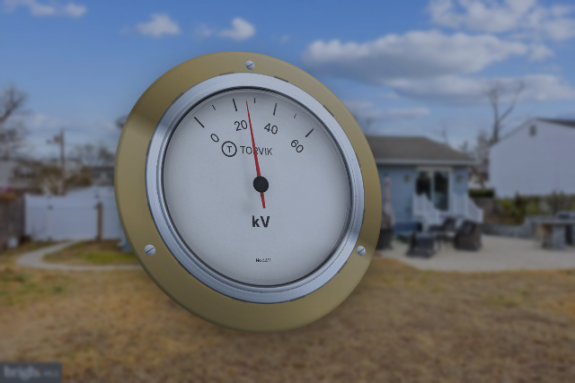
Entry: 25 kV
